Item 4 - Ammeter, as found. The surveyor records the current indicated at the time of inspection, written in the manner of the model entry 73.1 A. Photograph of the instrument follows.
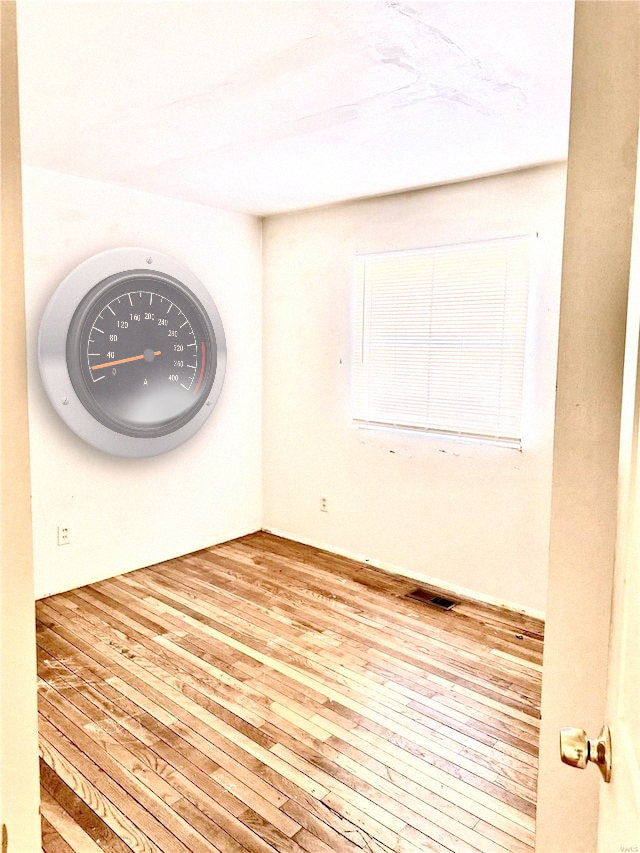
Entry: 20 A
